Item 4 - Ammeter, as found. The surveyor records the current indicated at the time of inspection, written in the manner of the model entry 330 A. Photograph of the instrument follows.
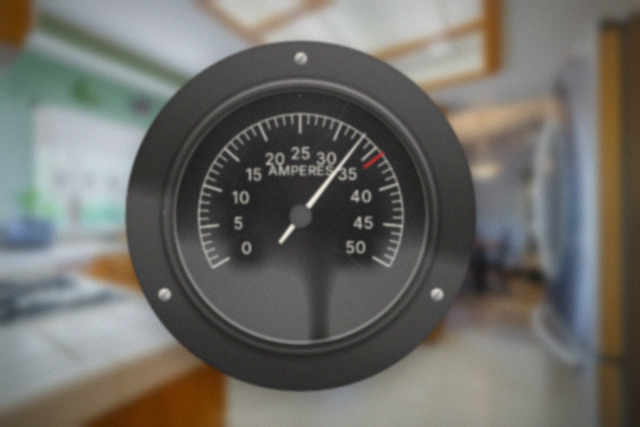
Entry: 33 A
